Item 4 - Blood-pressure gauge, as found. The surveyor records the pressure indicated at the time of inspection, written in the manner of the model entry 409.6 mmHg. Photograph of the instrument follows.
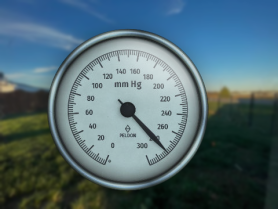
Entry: 280 mmHg
